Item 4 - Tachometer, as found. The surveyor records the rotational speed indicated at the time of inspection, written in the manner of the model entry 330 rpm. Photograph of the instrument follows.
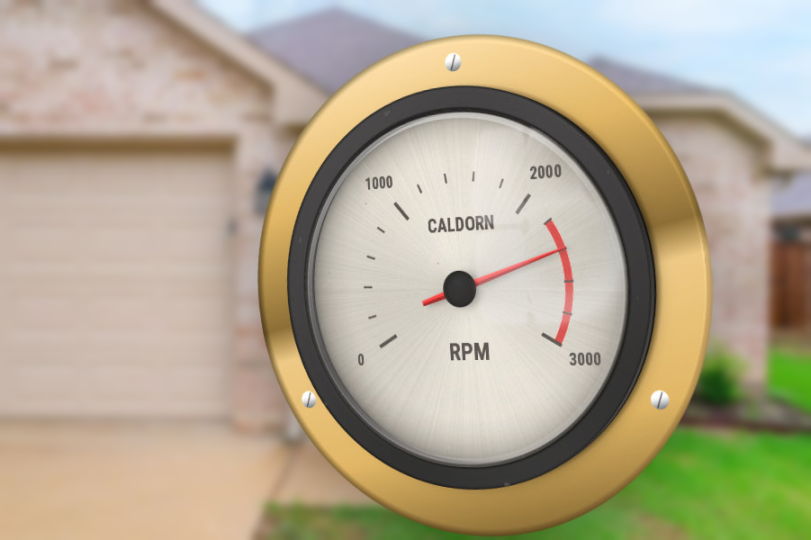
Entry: 2400 rpm
